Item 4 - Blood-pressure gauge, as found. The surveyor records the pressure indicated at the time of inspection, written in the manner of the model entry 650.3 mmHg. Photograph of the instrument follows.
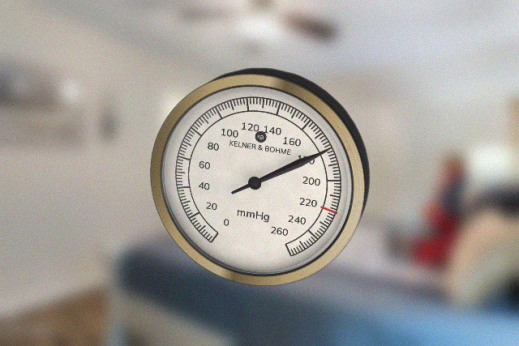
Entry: 180 mmHg
